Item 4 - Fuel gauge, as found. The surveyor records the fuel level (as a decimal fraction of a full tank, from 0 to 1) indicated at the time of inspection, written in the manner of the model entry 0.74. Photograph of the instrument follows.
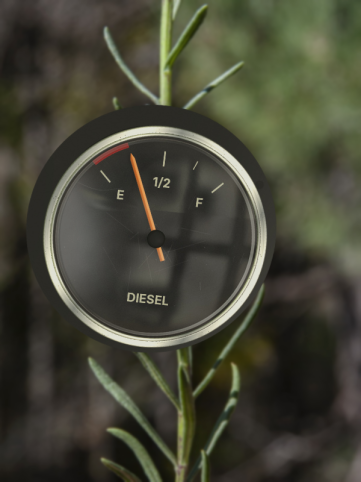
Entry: 0.25
